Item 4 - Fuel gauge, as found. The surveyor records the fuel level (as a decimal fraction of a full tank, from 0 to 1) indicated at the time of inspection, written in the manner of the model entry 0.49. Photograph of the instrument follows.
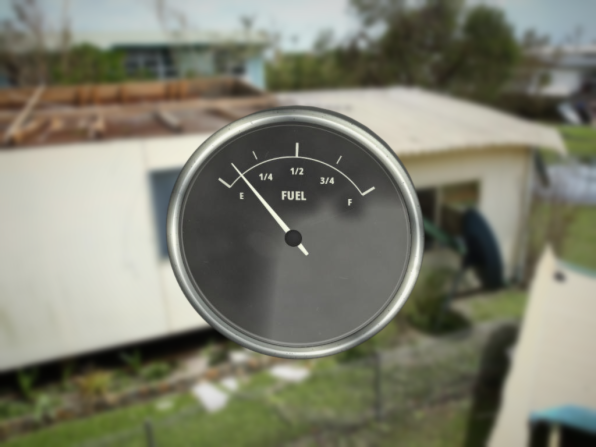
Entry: 0.125
